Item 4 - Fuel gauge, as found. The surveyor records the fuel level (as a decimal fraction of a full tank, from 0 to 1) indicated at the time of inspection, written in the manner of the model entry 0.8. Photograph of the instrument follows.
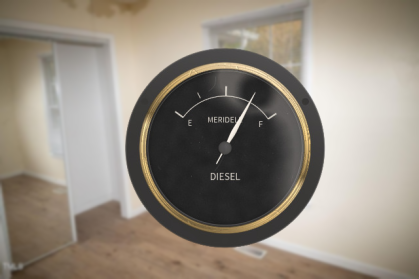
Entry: 0.75
